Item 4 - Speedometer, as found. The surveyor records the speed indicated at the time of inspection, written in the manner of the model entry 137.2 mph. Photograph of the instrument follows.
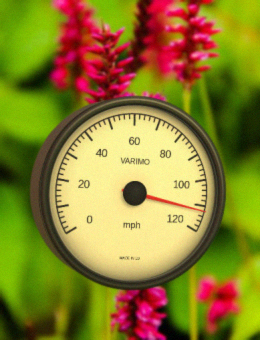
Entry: 112 mph
